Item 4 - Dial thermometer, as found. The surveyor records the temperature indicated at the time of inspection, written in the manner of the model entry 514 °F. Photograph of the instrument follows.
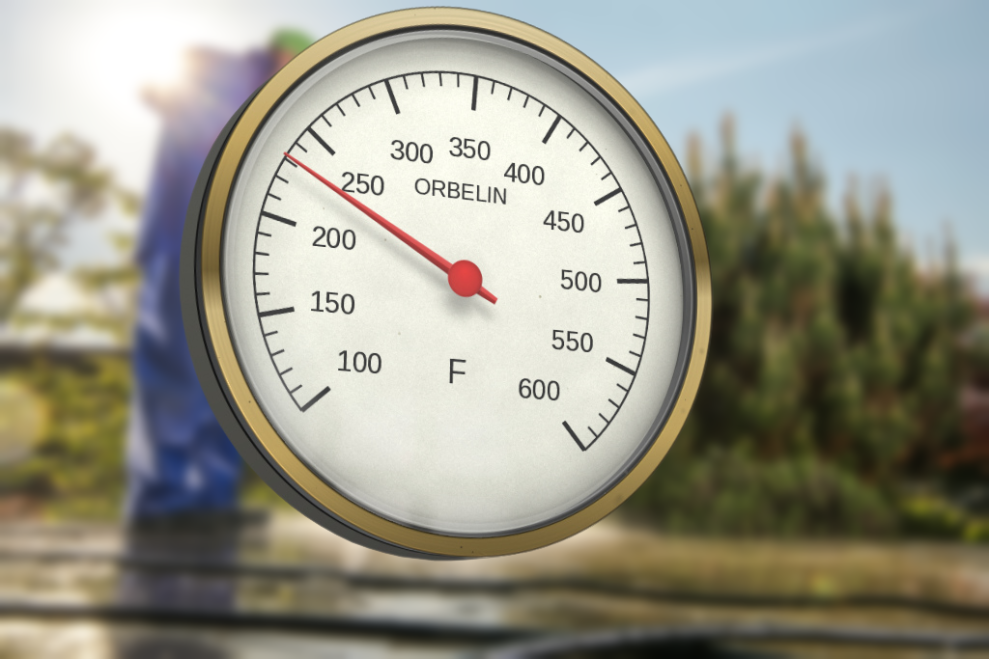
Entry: 230 °F
